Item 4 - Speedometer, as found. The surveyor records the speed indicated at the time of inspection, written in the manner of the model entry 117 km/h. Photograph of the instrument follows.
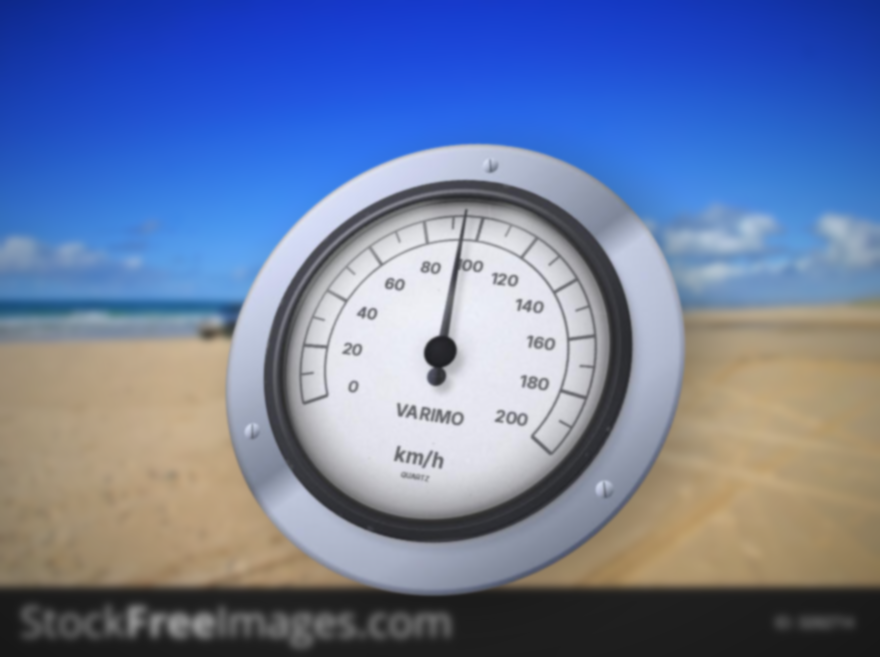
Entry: 95 km/h
